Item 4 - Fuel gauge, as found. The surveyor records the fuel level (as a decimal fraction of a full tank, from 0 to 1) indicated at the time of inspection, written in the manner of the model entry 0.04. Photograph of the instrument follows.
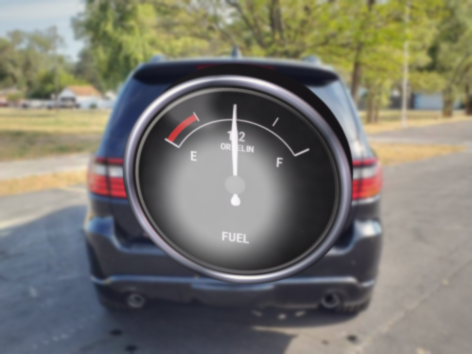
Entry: 0.5
